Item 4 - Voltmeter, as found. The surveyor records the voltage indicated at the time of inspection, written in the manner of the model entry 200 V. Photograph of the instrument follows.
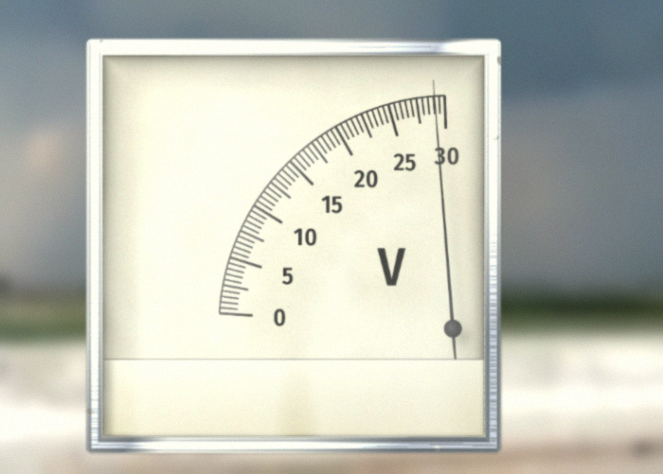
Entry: 29 V
